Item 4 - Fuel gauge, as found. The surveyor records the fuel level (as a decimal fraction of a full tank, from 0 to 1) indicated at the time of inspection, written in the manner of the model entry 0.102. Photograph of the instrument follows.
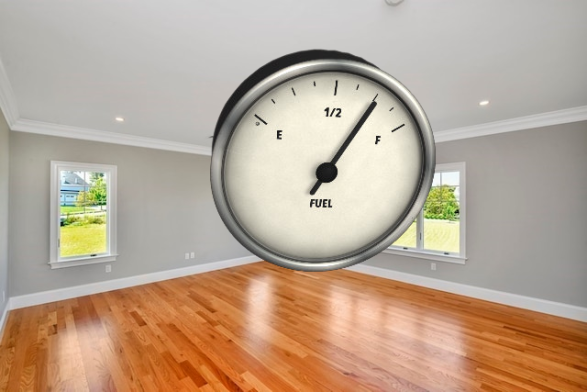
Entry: 0.75
